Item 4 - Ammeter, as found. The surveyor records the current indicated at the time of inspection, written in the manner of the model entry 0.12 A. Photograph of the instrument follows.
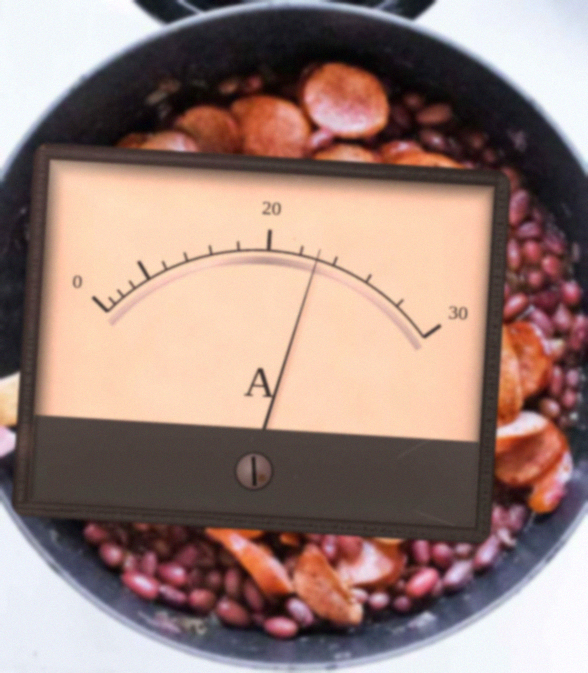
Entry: 23 A
